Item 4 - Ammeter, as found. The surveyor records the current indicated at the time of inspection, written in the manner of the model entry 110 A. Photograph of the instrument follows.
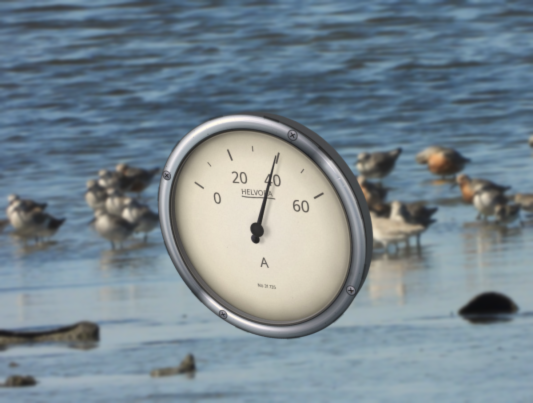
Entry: 40 A
